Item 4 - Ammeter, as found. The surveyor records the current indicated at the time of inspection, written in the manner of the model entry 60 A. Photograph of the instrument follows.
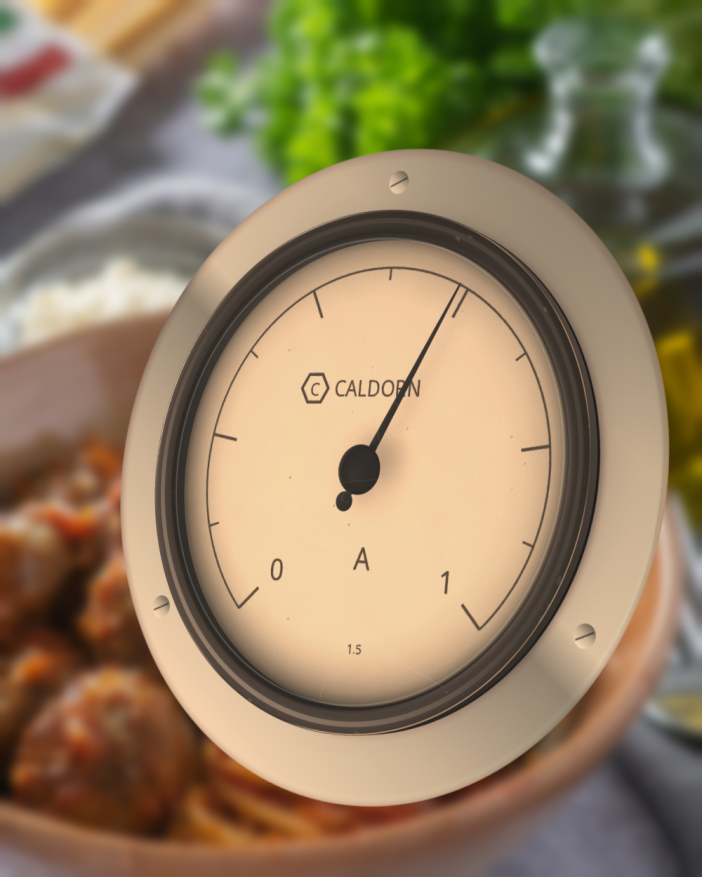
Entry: 0.6 A
